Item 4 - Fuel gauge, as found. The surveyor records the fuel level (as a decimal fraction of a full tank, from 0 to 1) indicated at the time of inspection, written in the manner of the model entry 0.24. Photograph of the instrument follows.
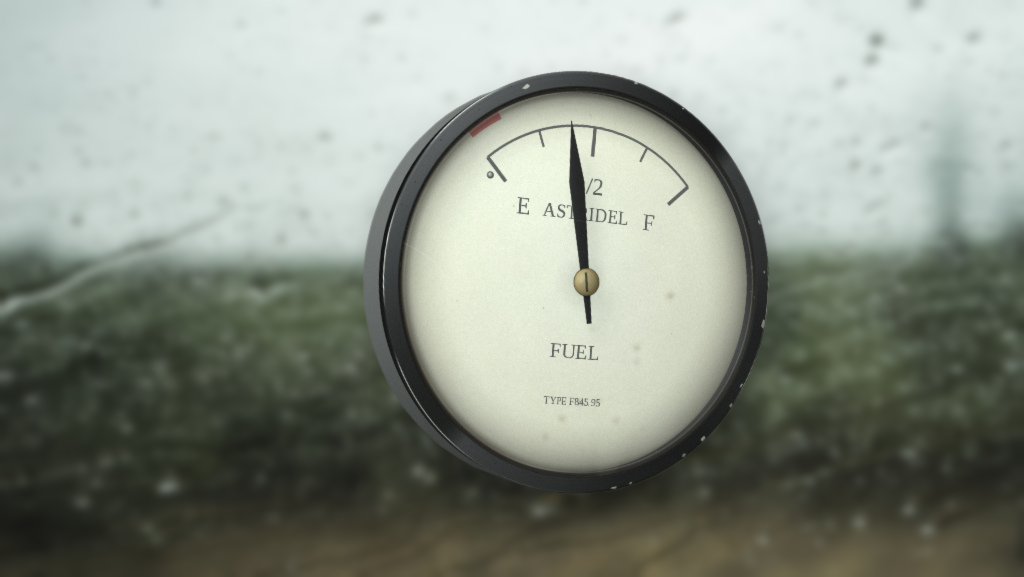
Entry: 0.375
